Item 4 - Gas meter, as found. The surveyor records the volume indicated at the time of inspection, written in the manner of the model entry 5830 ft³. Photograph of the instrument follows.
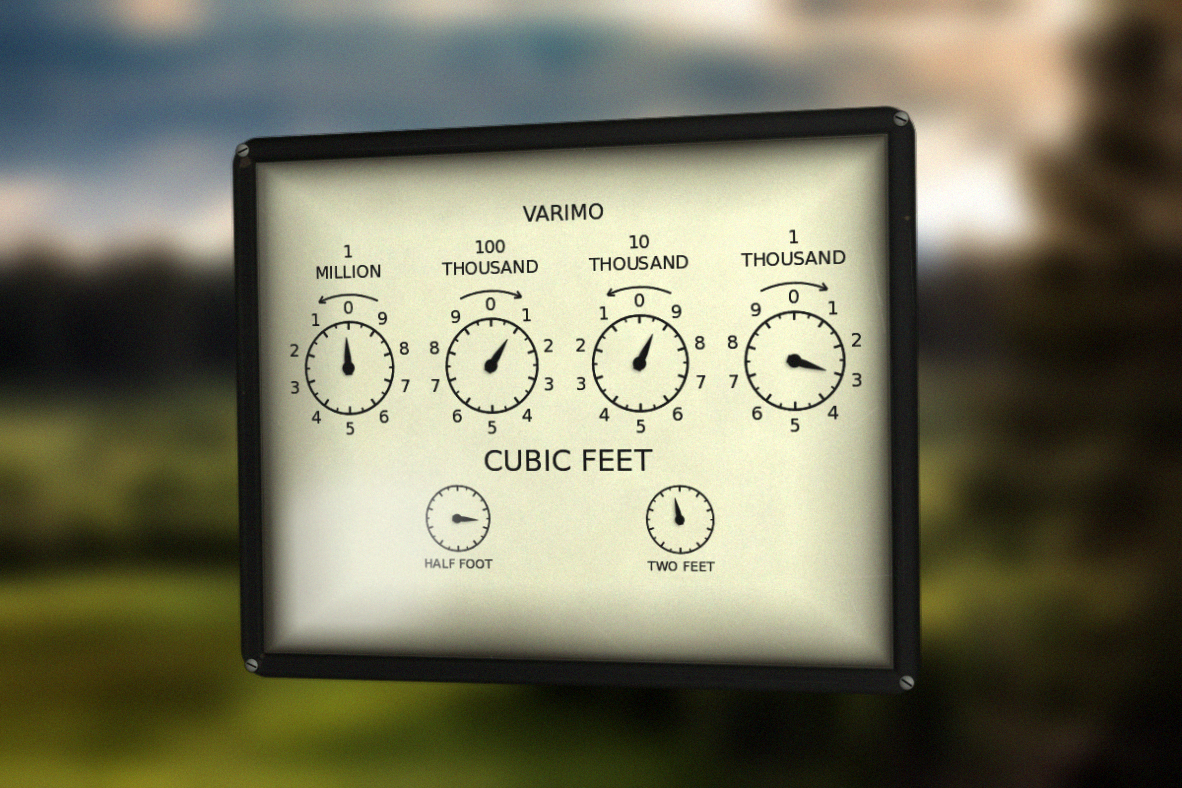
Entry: 9300 ft³
